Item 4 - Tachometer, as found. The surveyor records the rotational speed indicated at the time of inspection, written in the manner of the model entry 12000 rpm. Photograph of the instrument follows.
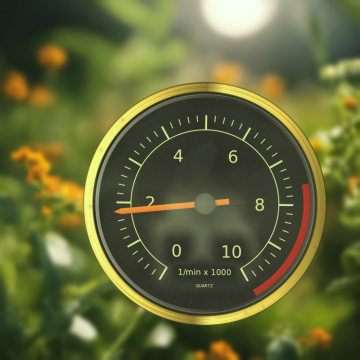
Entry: 1800 rpm
